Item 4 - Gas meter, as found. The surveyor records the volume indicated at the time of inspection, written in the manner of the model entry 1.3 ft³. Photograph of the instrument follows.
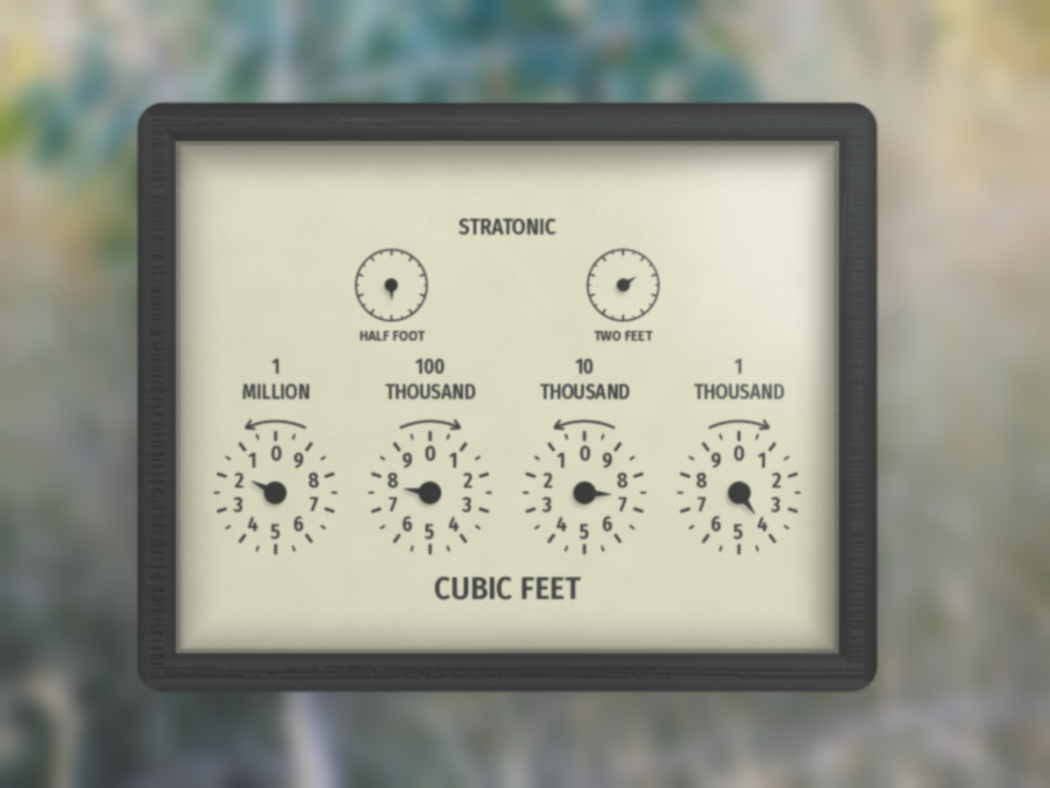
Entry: 177400 ft³
